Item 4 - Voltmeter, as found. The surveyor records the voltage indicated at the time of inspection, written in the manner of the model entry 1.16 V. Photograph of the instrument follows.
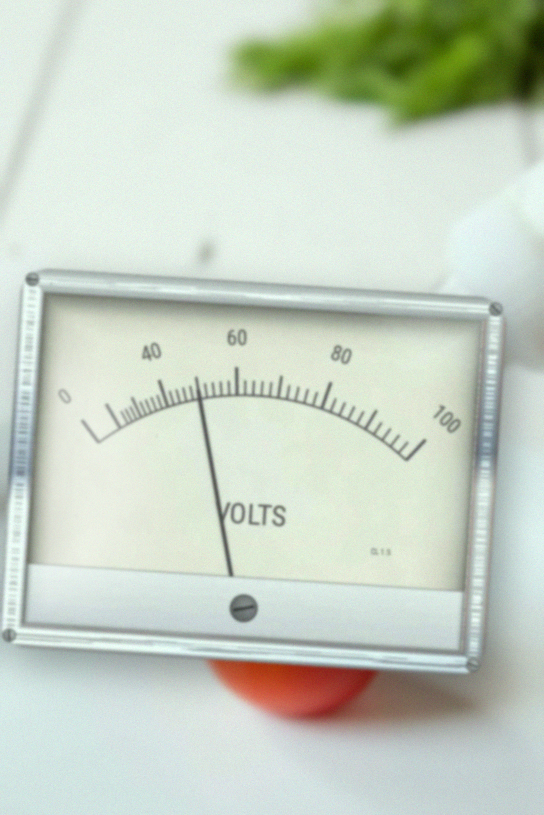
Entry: 50 V
